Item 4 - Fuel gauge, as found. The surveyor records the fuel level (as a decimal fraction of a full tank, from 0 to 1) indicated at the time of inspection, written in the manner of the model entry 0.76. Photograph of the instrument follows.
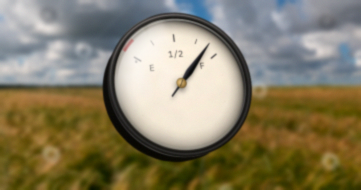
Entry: 0.875
